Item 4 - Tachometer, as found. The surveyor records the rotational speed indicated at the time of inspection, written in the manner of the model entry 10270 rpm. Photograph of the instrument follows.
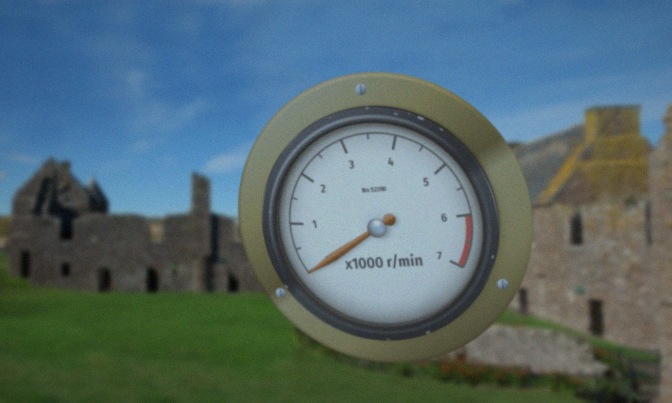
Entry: 0 rpm
